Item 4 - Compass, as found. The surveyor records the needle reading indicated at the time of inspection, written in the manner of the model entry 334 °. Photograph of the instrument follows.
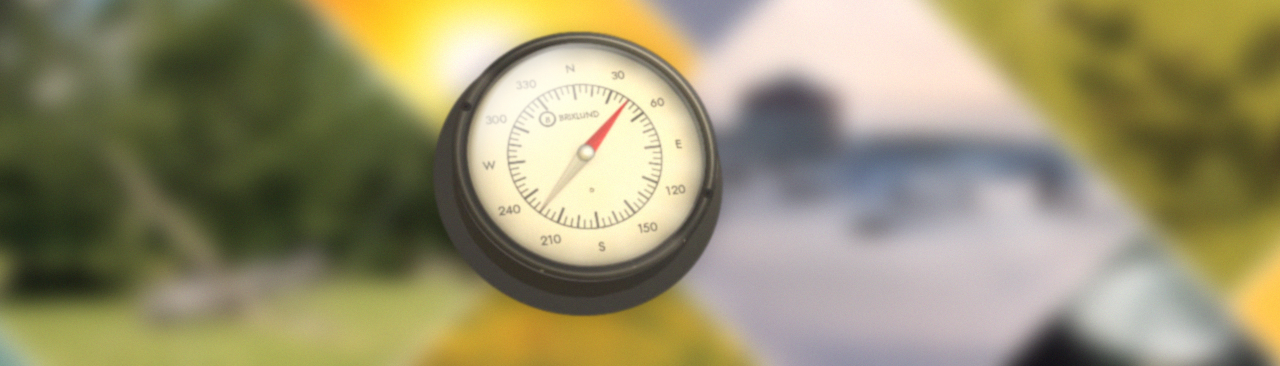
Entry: 45 °
